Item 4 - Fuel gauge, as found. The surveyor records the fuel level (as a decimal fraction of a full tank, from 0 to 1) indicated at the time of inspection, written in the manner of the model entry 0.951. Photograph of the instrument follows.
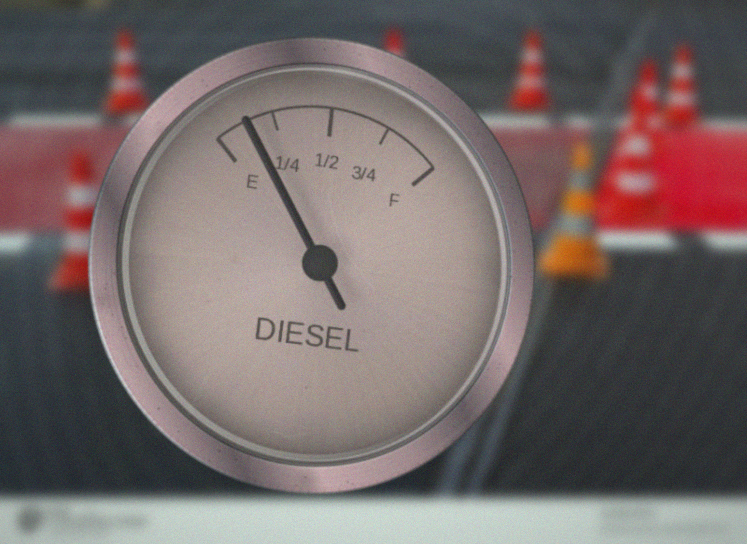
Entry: 0.125
